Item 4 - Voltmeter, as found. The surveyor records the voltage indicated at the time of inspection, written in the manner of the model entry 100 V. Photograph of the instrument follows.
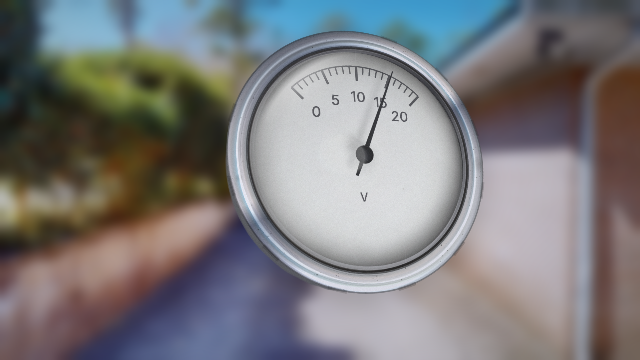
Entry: 15 V
